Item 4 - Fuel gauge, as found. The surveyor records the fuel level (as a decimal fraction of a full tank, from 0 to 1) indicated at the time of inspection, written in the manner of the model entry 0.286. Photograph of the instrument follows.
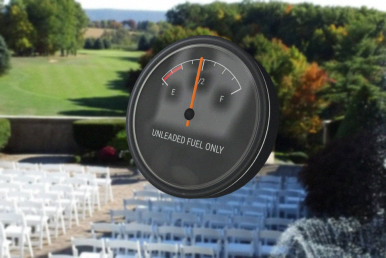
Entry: 0.5
